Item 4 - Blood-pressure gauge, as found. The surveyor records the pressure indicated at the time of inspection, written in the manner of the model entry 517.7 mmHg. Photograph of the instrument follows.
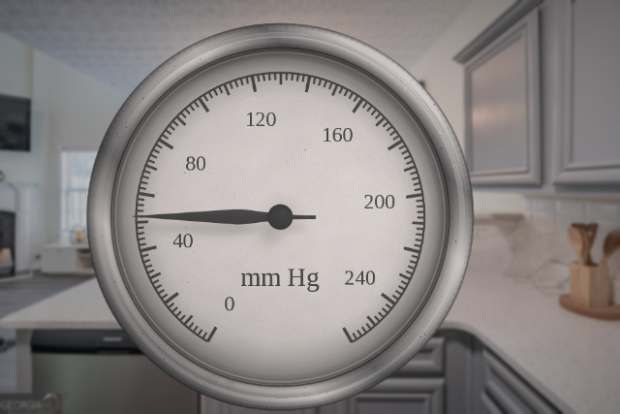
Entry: 52 mmHg
